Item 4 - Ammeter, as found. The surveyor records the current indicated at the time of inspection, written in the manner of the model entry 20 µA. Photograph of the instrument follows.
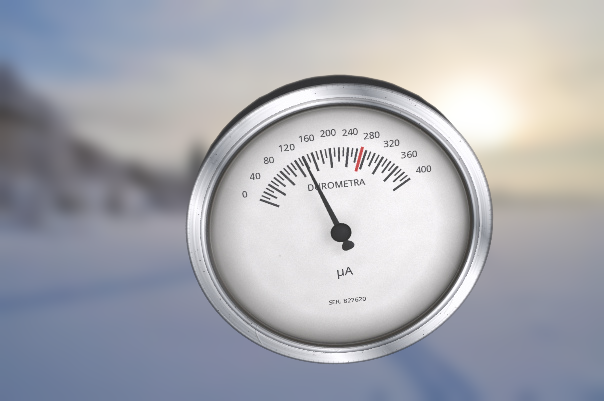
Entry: 140 µA
